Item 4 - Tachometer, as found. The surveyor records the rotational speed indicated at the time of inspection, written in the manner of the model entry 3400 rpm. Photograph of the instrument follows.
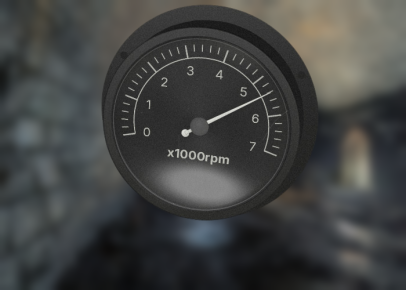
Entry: 5400 rpm
